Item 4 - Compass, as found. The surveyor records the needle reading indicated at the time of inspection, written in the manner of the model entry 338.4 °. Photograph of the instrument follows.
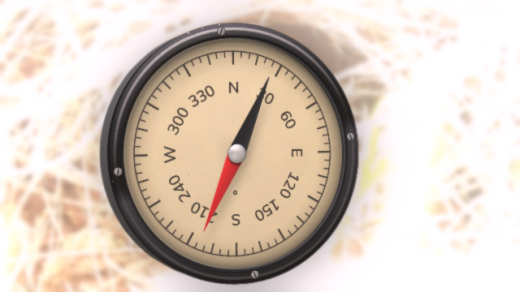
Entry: 205 °
